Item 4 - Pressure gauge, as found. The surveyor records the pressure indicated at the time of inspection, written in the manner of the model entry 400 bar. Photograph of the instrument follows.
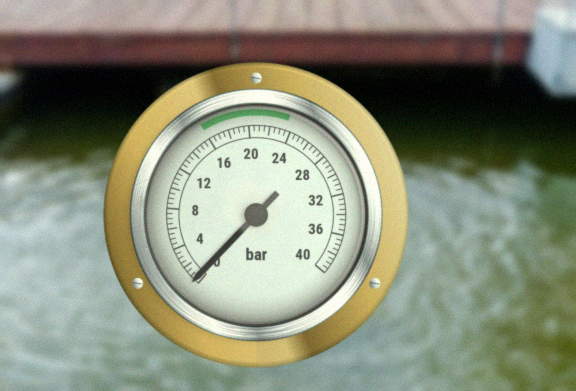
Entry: 0.5 bar
